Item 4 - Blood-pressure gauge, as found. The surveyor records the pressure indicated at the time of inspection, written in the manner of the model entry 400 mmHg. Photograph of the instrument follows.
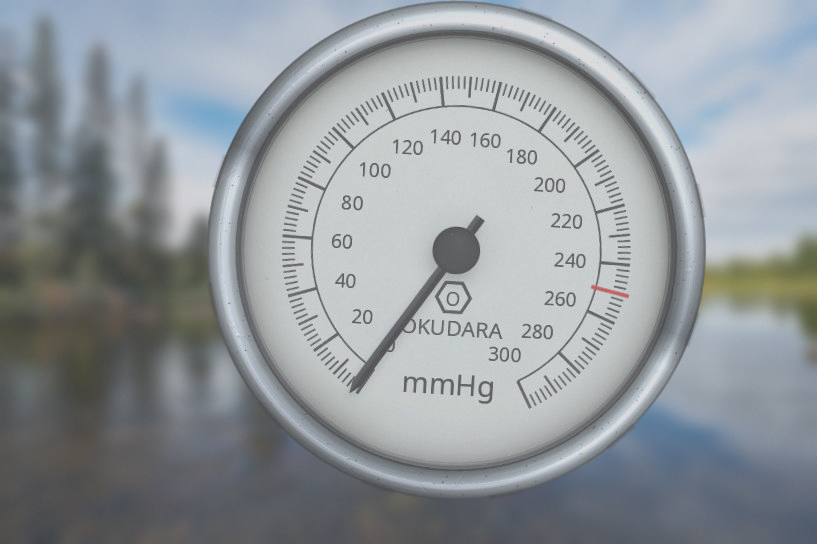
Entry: 2 mmHg
